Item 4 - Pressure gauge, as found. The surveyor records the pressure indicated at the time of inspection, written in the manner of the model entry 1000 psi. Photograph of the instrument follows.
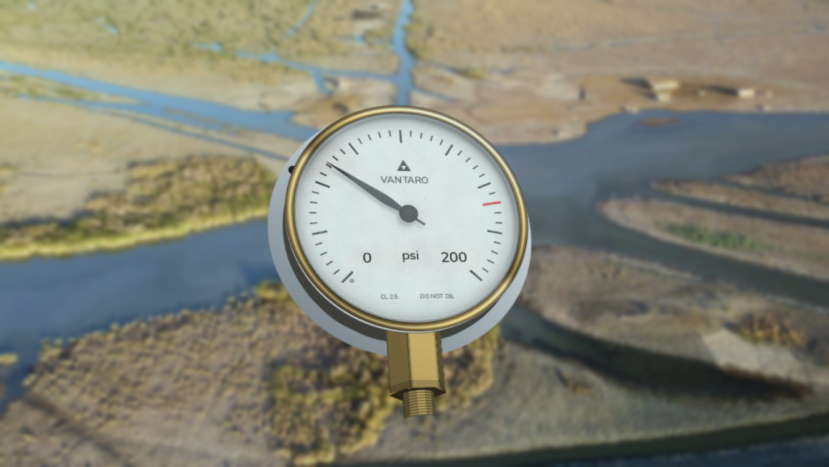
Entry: 60 psi
